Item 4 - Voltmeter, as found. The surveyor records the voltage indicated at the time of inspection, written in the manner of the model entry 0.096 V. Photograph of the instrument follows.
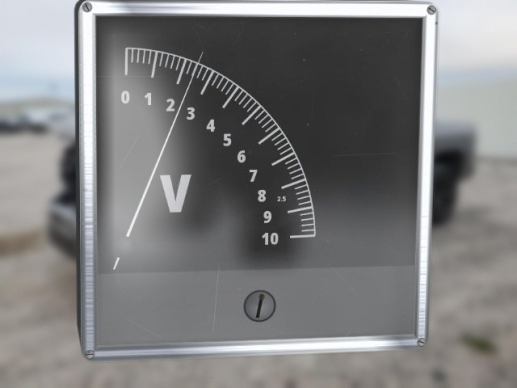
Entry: 2.4 V
